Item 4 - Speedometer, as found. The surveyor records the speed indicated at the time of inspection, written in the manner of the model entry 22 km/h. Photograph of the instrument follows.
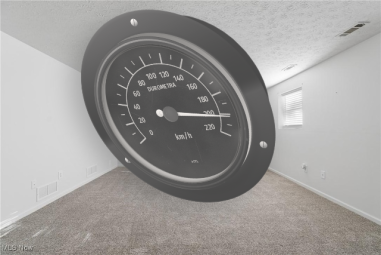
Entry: 200 km/h
